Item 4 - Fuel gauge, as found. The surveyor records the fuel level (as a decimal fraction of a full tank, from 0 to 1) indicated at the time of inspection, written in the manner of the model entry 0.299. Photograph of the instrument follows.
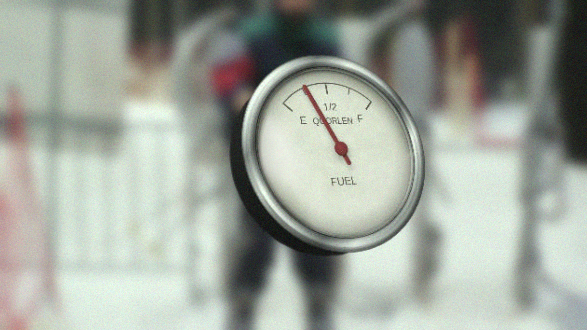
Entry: 0.25
